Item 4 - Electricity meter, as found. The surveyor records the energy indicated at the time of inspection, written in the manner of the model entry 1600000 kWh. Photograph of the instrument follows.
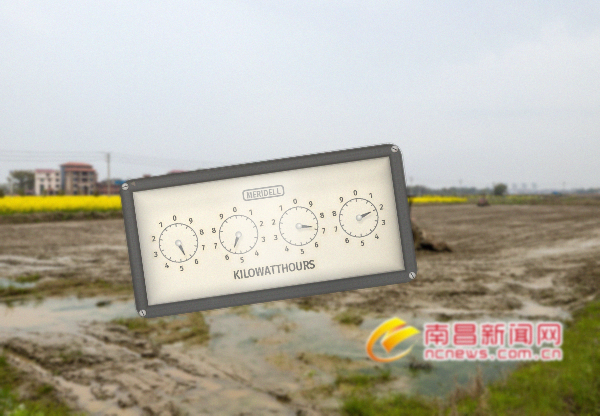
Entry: 5572 kWh
